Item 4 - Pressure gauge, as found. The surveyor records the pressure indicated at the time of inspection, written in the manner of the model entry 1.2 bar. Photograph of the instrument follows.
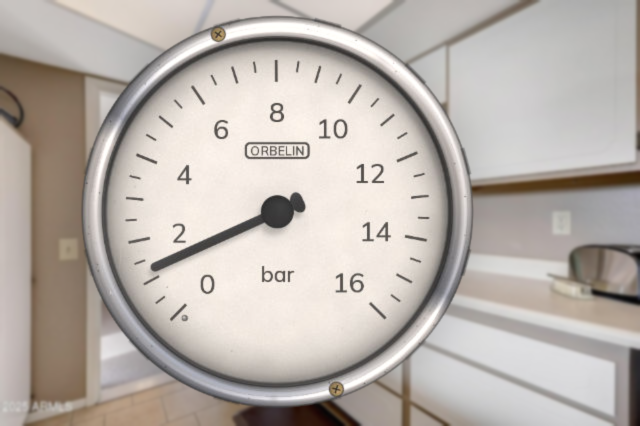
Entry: 1.25 bar
